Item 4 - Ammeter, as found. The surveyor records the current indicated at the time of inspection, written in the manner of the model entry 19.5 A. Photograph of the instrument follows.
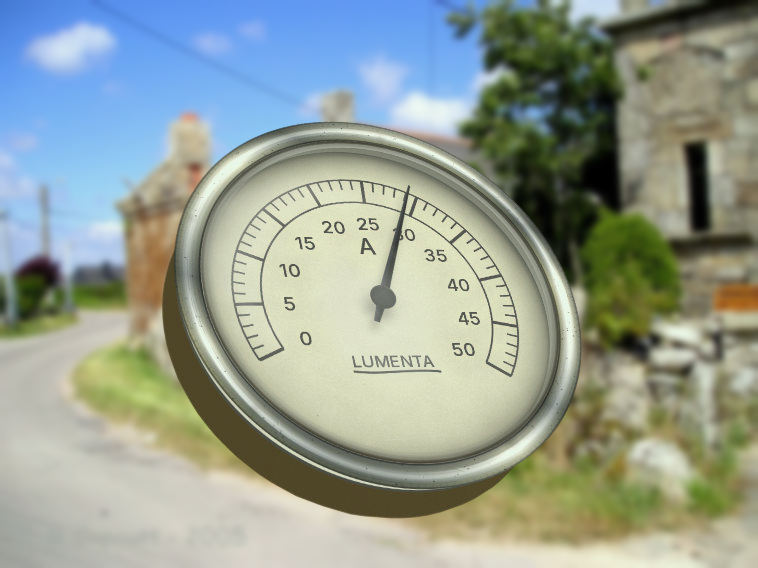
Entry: 29 A
